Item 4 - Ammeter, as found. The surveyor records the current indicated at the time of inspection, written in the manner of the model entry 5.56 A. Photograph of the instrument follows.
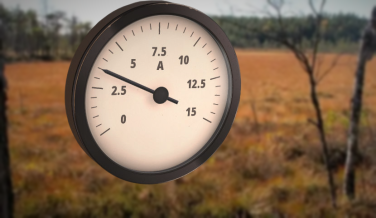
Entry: 3.5 A
